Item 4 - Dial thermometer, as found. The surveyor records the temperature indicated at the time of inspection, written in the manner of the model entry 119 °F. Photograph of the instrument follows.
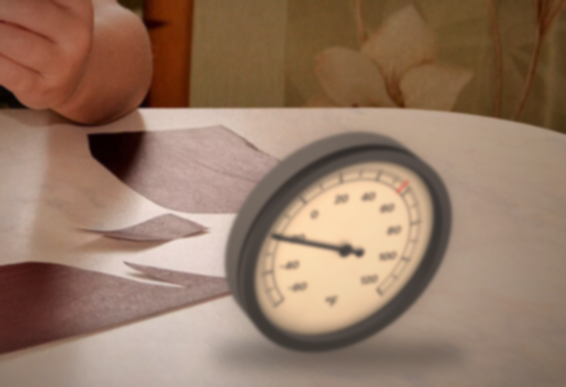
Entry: -20 °F
